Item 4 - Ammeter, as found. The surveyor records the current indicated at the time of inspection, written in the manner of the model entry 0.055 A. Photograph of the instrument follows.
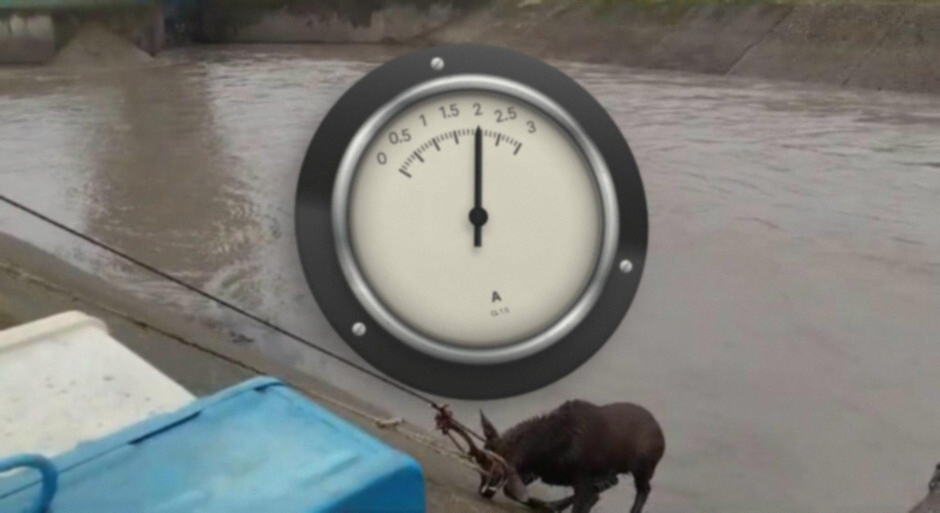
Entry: 2 A
